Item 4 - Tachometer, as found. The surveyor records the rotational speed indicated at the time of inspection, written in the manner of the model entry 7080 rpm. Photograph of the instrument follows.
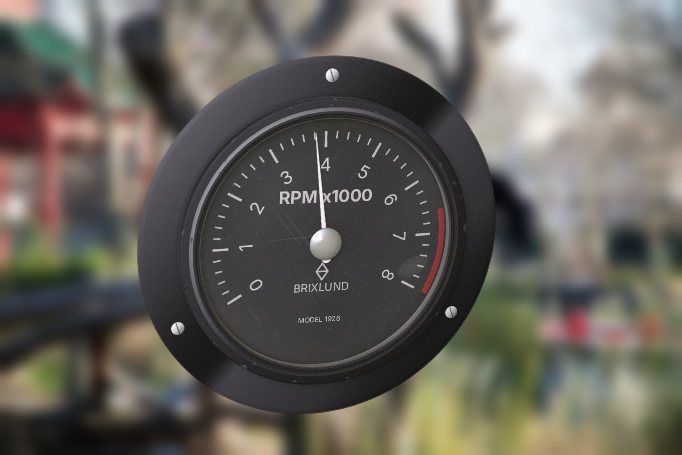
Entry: 3800 rpm
